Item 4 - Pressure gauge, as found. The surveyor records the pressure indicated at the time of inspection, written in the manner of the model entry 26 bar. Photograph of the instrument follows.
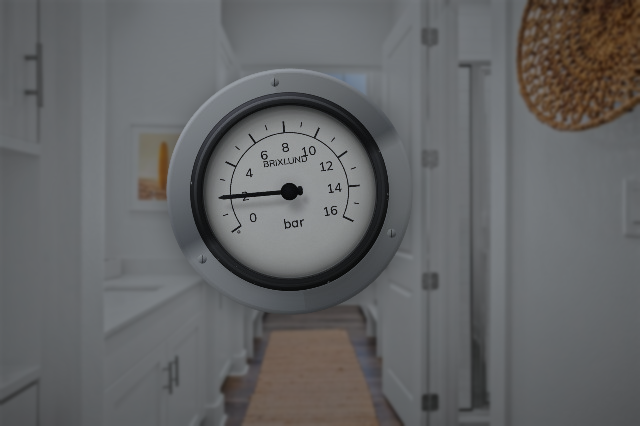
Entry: 2 bar
